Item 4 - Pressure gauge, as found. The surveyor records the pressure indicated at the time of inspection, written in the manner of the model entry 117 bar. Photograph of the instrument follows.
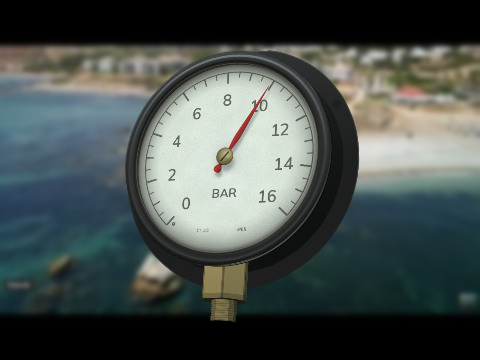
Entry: 10 bar
